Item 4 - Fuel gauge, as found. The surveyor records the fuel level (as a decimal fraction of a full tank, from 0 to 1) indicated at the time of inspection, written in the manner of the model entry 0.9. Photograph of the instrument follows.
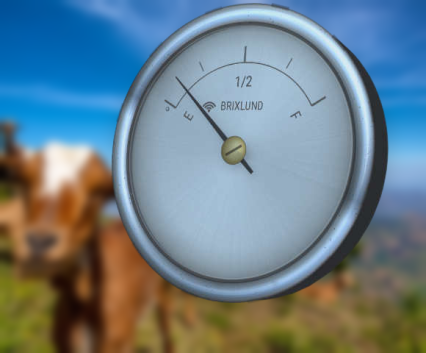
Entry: 0.125
